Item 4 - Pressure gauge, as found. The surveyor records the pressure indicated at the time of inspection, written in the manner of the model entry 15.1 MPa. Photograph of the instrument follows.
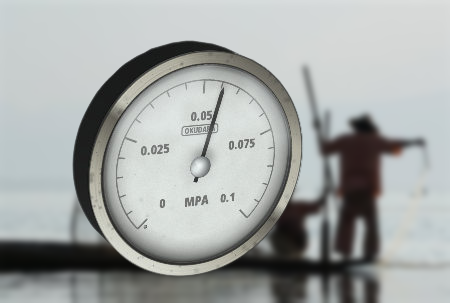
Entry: 0.055 MPa
